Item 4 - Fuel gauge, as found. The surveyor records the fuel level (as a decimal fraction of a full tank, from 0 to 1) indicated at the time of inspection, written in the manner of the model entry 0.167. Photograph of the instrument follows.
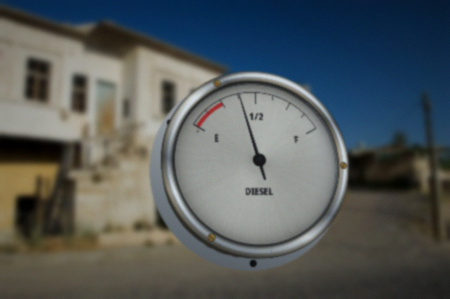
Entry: 0.375
